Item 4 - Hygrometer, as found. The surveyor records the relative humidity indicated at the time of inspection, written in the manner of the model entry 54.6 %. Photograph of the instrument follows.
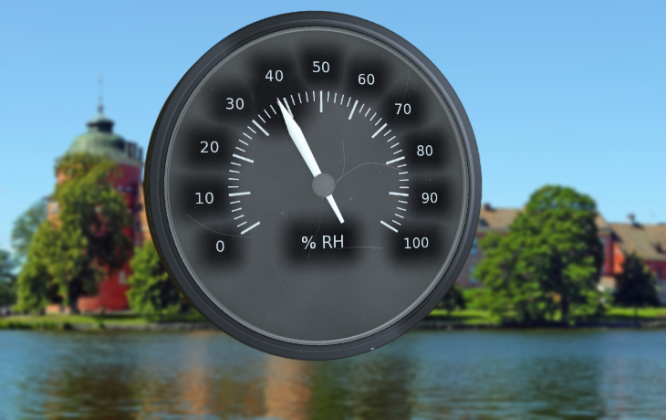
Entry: 38 %
